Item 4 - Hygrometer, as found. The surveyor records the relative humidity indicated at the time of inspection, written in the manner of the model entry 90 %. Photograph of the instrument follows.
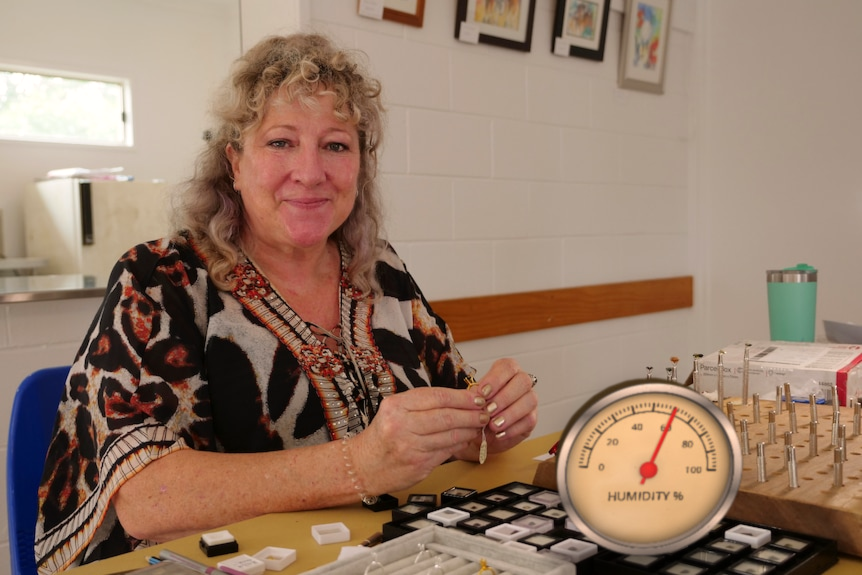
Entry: 60 %
